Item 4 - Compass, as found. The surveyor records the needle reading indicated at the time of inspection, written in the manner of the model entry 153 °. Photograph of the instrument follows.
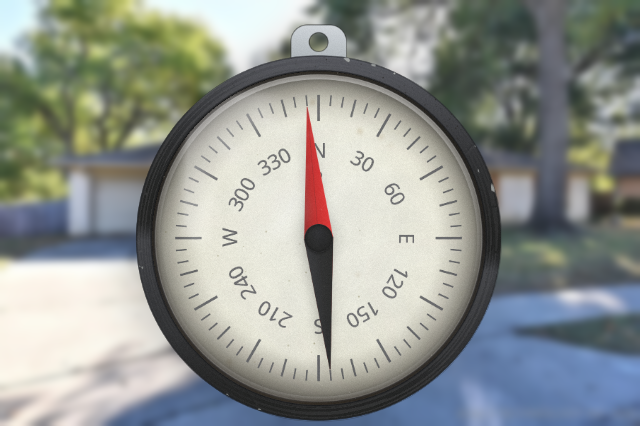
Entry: 355 °
